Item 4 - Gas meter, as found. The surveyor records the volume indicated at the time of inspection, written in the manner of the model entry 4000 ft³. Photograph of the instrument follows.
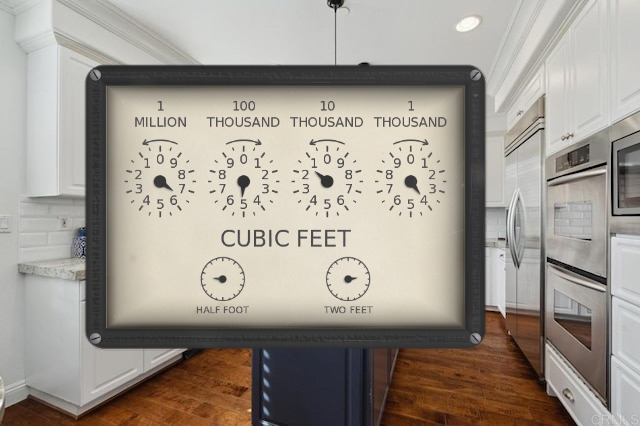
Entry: 651400 ft³
